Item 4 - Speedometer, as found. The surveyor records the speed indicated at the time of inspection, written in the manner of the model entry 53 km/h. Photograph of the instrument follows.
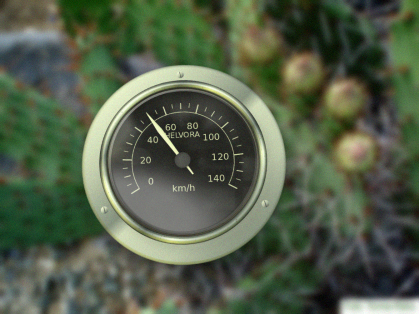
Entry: 50 km/h
